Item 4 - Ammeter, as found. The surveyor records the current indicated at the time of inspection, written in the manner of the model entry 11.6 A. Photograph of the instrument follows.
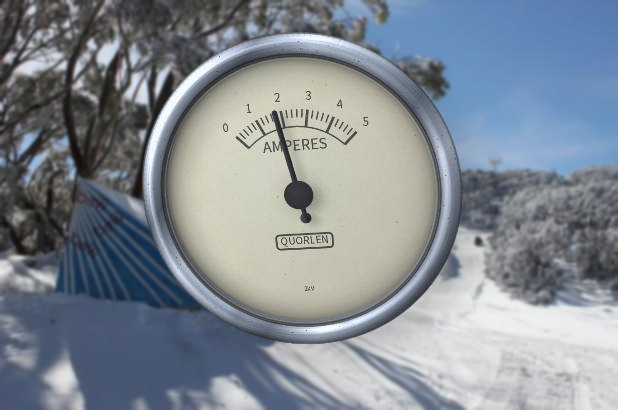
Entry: 1.8 A
